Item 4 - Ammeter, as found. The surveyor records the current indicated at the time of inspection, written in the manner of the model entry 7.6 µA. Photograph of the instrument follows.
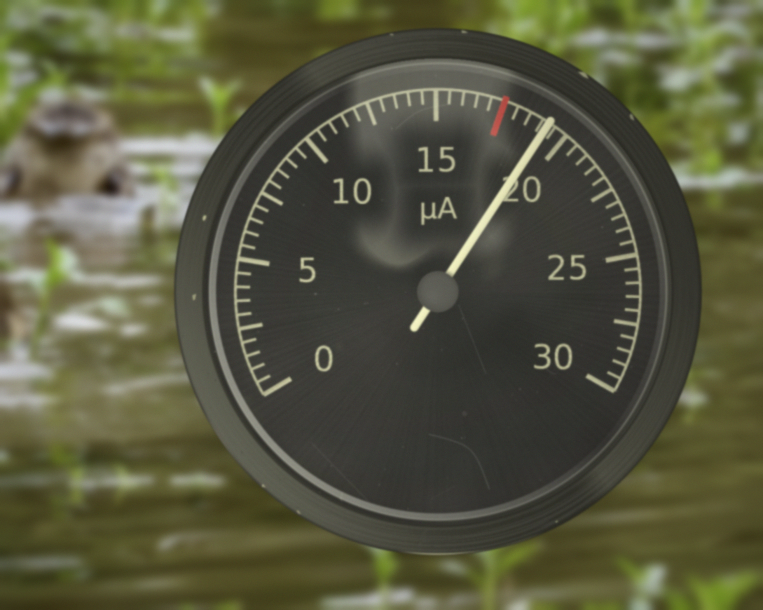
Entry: 19.25 µA
